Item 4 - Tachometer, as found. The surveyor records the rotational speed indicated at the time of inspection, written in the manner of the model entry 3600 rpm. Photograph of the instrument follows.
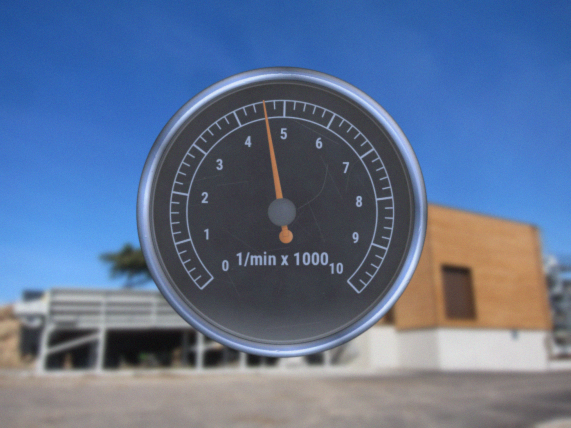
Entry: 4600 rpm
